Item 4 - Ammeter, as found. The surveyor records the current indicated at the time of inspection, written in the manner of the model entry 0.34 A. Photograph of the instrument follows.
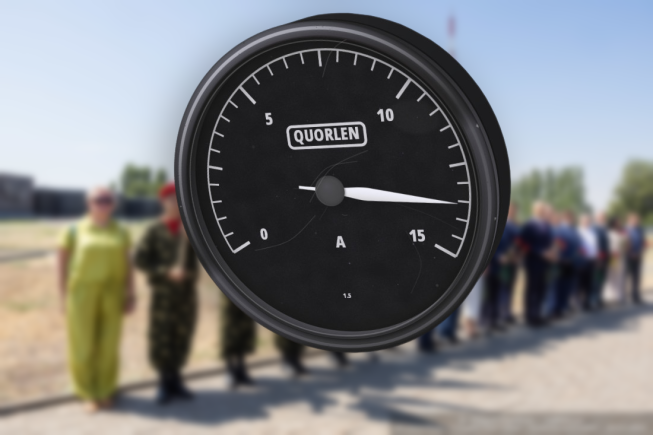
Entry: 13.5 A
